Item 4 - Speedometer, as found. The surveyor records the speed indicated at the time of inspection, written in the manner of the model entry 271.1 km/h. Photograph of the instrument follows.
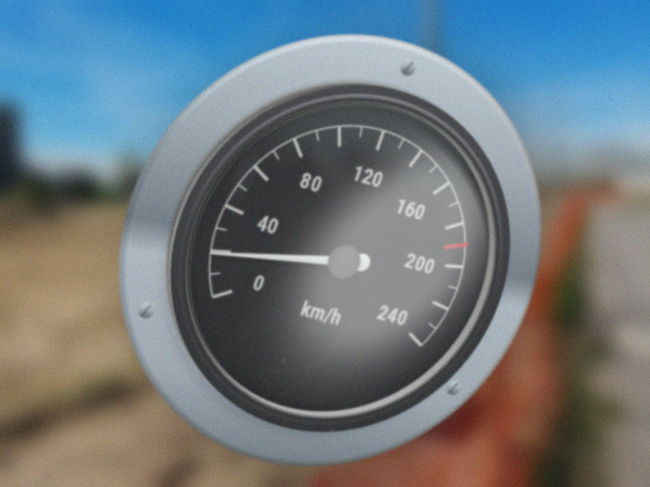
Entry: 20 km/h
